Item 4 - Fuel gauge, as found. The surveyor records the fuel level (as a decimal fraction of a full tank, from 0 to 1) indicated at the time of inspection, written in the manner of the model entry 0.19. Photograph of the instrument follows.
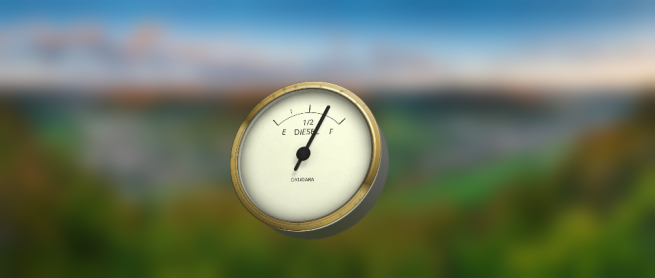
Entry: 0.75
